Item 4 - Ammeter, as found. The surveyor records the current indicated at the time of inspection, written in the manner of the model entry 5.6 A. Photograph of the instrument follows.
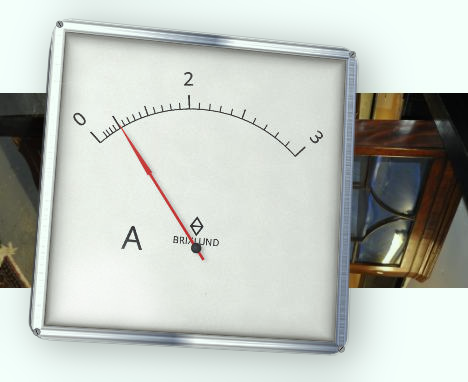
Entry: 1 A
